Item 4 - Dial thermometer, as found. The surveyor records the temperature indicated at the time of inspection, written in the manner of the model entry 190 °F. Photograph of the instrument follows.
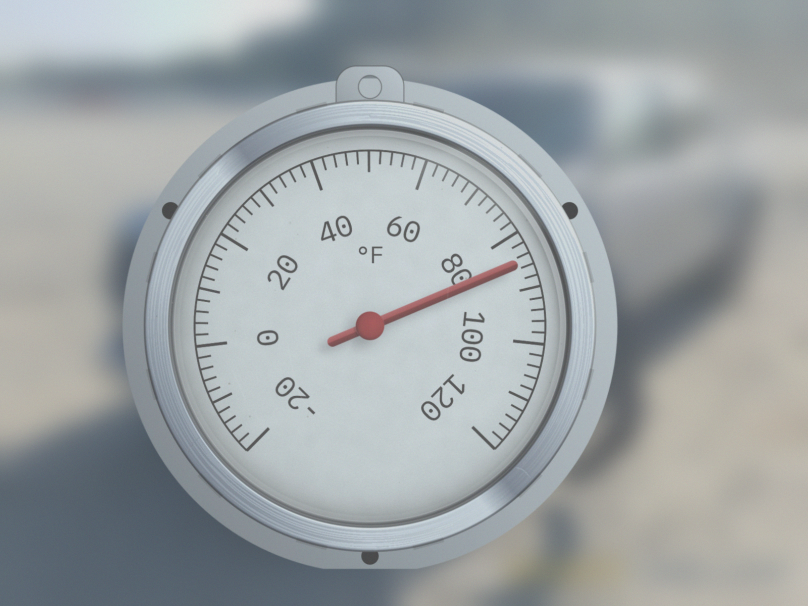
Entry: 85 °F
